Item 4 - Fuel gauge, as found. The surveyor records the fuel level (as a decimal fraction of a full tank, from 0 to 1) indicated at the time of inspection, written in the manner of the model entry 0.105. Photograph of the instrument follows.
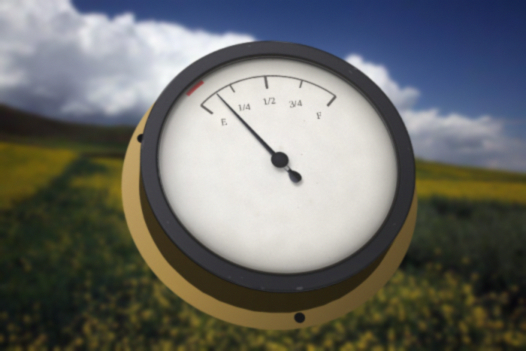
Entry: 0.125
